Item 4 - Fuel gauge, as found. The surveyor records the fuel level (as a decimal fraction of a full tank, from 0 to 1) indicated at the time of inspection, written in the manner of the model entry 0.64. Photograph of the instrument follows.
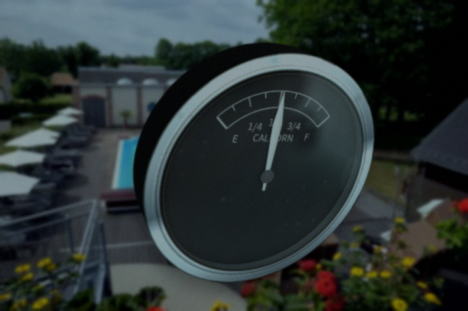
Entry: 0.5
